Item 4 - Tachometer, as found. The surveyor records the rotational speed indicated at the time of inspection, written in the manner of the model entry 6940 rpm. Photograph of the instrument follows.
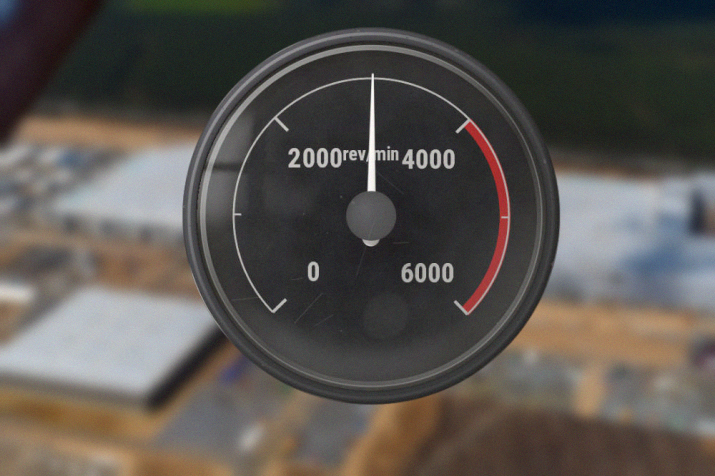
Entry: 3000 rpm
